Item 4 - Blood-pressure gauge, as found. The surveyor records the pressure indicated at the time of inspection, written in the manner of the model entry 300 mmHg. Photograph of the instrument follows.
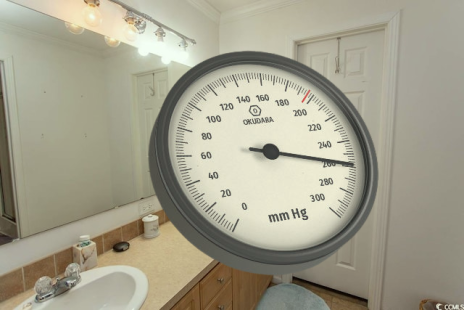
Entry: 260 mmHg
